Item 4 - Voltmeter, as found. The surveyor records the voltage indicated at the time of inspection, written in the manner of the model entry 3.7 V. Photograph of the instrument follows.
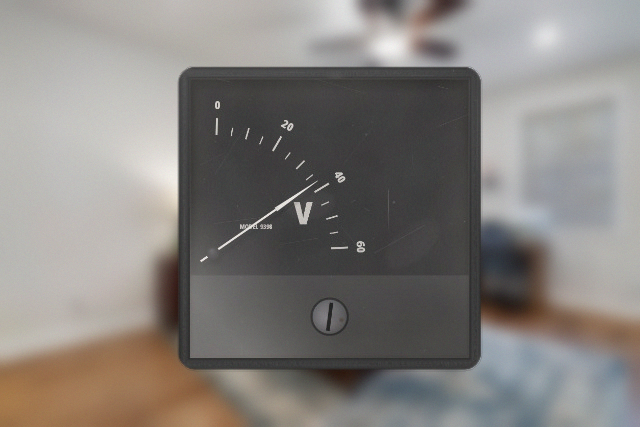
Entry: 37.5 V
